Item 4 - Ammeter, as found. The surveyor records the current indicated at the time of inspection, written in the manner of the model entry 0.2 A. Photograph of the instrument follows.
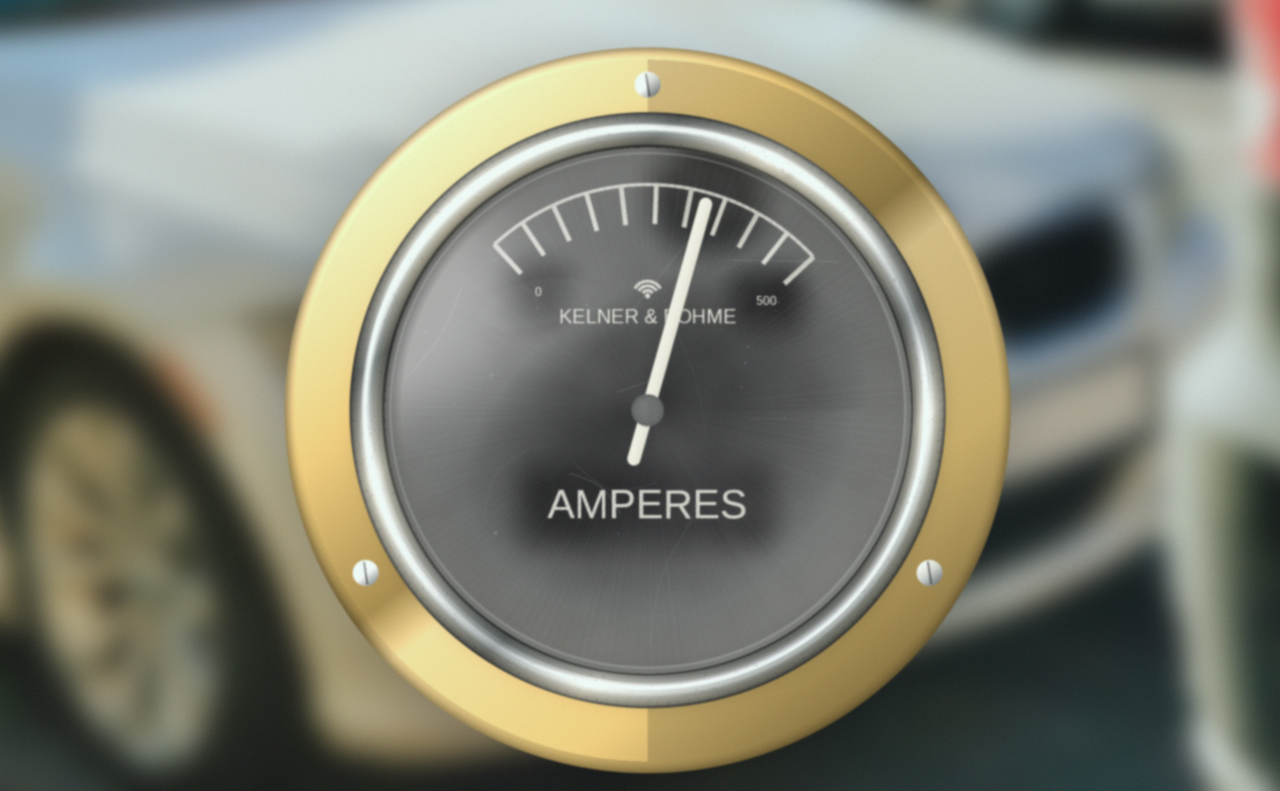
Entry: 325 A
